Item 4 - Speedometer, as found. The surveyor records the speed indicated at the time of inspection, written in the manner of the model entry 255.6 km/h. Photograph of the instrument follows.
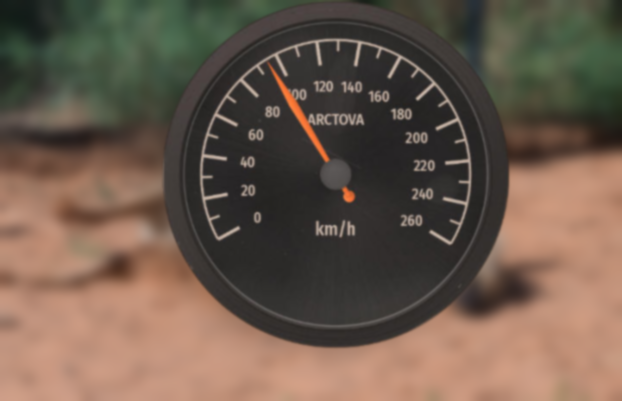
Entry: 95 km/h
